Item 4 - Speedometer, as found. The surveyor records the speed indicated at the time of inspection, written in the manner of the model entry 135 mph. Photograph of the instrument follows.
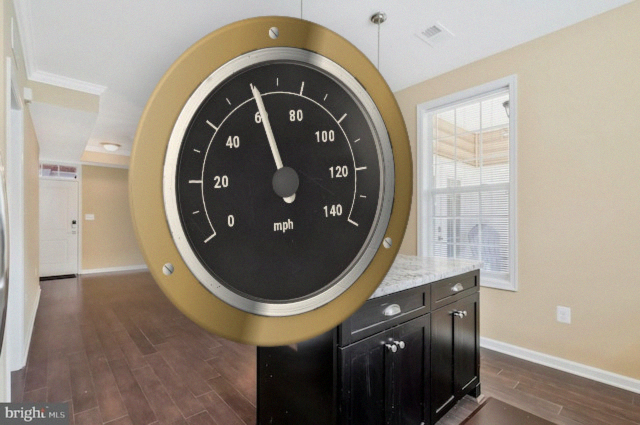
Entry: 60 mph
